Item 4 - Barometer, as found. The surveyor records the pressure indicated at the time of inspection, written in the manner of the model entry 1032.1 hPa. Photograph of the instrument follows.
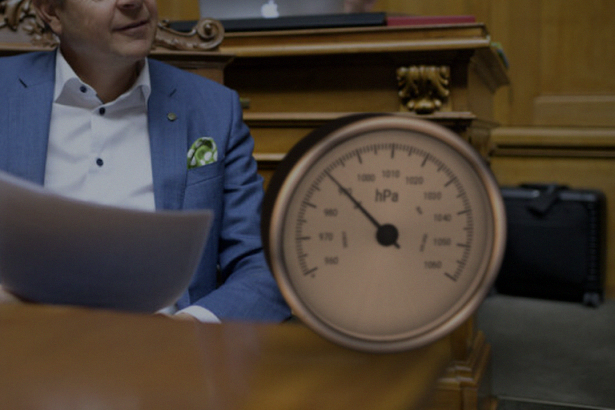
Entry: 990 hPa
